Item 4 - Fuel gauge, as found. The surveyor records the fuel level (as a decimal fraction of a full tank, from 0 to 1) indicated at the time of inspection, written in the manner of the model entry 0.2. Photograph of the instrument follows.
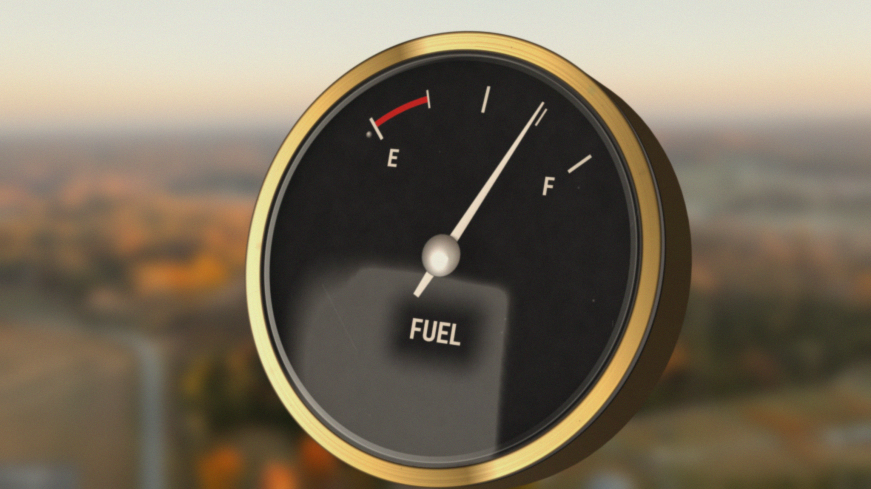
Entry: 0.75
